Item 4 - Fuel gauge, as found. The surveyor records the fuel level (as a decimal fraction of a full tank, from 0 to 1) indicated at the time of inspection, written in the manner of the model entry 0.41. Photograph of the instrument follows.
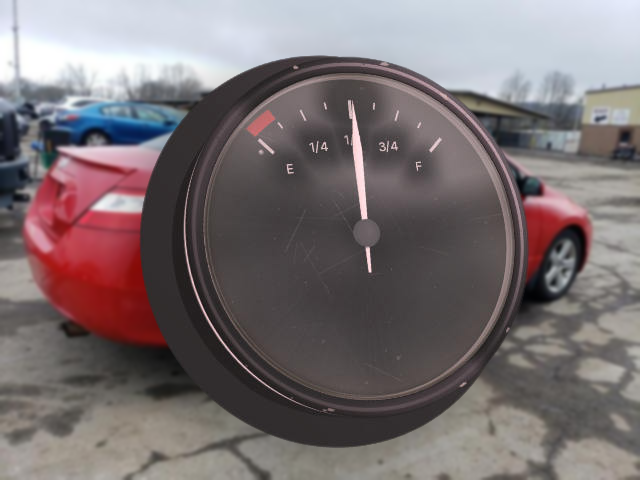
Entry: 0.5
